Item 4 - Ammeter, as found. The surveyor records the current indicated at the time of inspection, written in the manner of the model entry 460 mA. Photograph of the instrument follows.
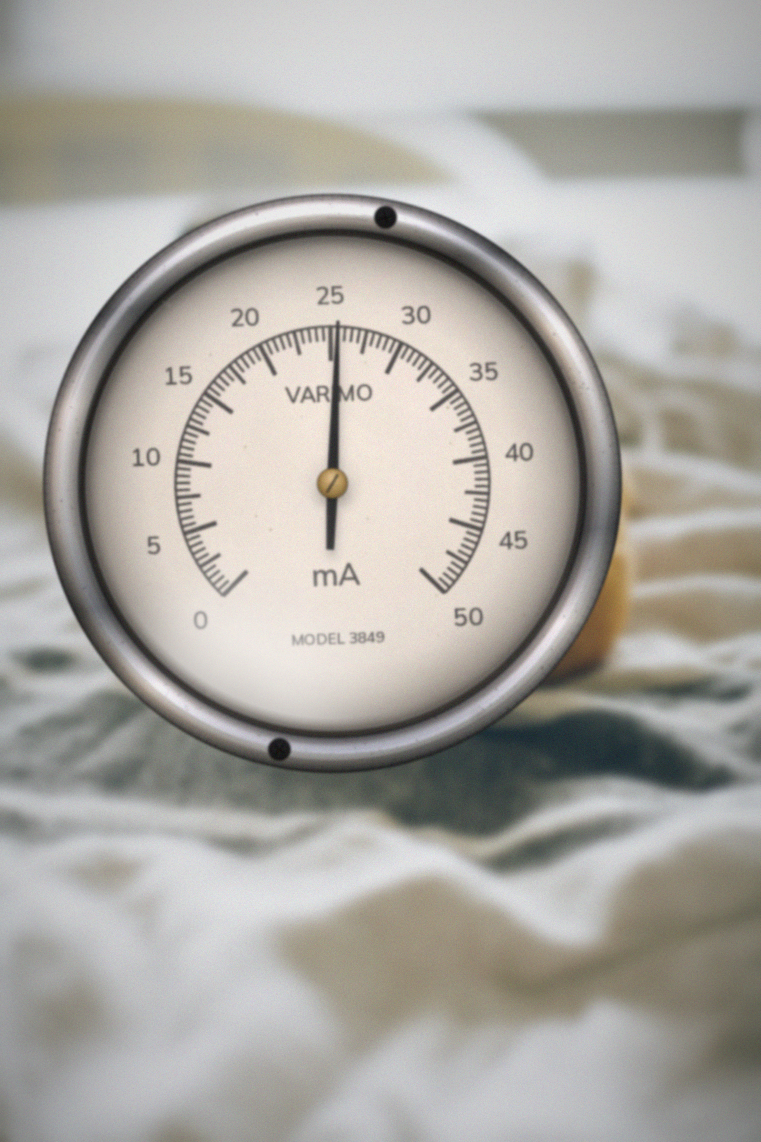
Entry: 25.5 mA
